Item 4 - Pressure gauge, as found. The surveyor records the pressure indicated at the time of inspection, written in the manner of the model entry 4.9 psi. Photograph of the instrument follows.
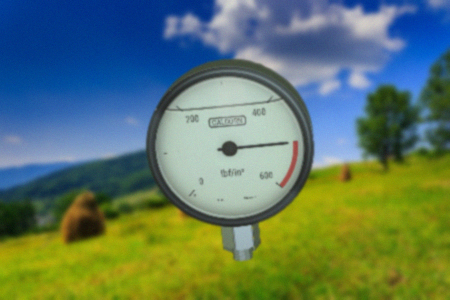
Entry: 500 psi
